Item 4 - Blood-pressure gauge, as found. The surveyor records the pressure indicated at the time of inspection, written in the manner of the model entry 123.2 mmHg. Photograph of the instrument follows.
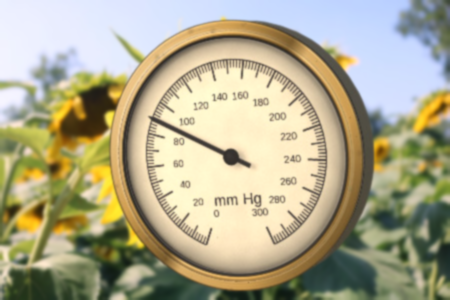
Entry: 90 mmHg
